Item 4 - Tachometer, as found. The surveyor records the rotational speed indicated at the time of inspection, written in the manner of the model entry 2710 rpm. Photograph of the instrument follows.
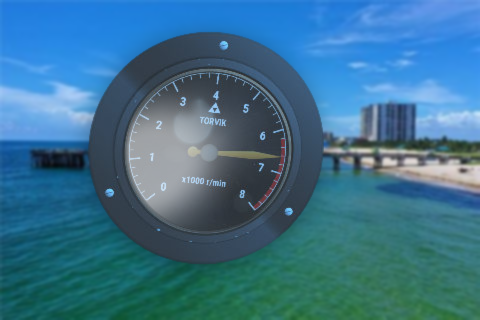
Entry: 6600 rpm
